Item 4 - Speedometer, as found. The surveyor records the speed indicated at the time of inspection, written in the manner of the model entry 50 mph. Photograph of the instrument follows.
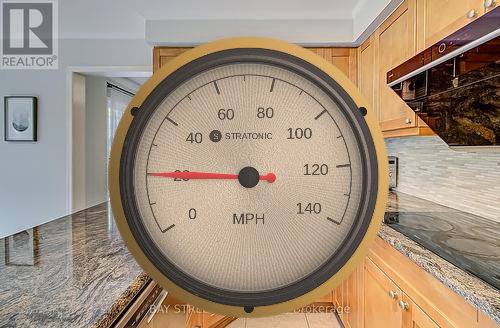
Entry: 20 mph
